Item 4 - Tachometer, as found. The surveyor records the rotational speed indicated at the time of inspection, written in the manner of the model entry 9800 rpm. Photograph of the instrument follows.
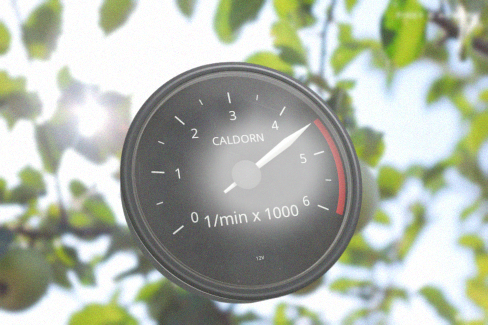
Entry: 4500 rpm
